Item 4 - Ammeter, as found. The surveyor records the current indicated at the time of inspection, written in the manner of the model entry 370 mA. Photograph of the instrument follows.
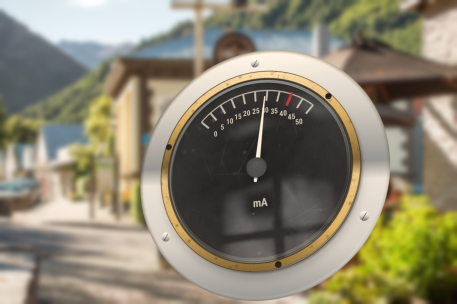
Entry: 30 mA
